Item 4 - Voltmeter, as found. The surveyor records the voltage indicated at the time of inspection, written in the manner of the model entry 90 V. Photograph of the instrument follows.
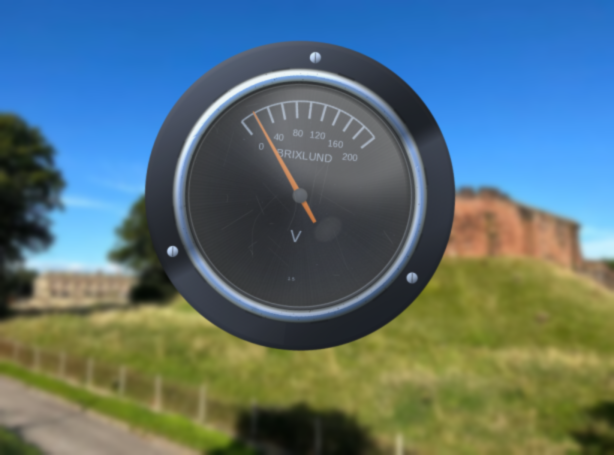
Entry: 20 V
